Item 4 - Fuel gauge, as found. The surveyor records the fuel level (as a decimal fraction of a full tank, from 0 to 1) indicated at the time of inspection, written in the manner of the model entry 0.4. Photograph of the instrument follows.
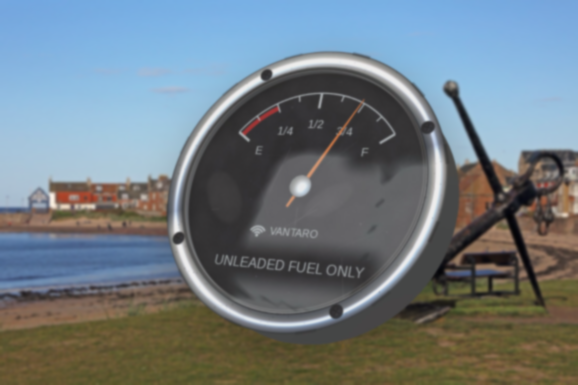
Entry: 0.75
